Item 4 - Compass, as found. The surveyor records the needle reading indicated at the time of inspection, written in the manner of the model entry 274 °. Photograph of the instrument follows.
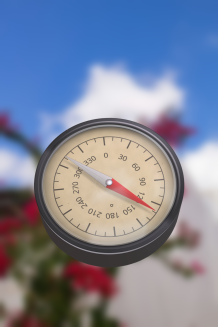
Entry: 130 °
